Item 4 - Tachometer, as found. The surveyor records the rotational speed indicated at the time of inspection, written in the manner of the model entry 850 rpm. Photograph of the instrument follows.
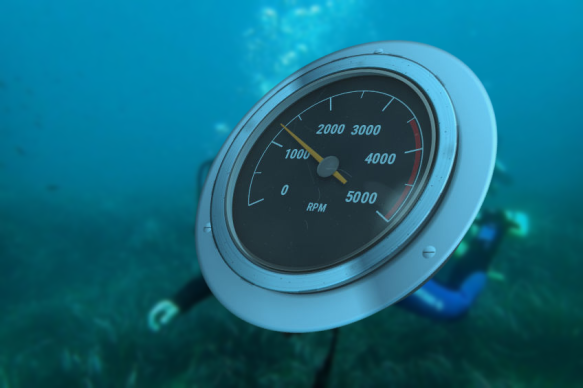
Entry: 1250 rpm
